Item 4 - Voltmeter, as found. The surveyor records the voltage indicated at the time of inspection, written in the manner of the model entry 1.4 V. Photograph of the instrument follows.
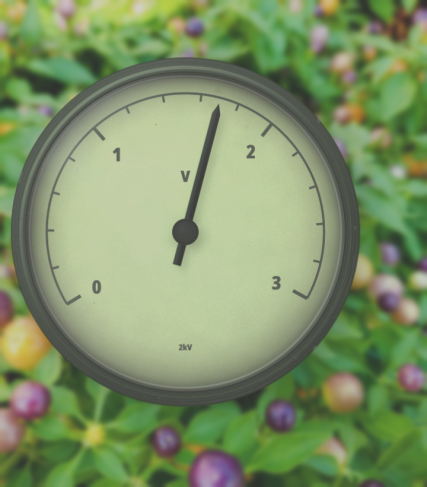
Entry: 1.7 V
